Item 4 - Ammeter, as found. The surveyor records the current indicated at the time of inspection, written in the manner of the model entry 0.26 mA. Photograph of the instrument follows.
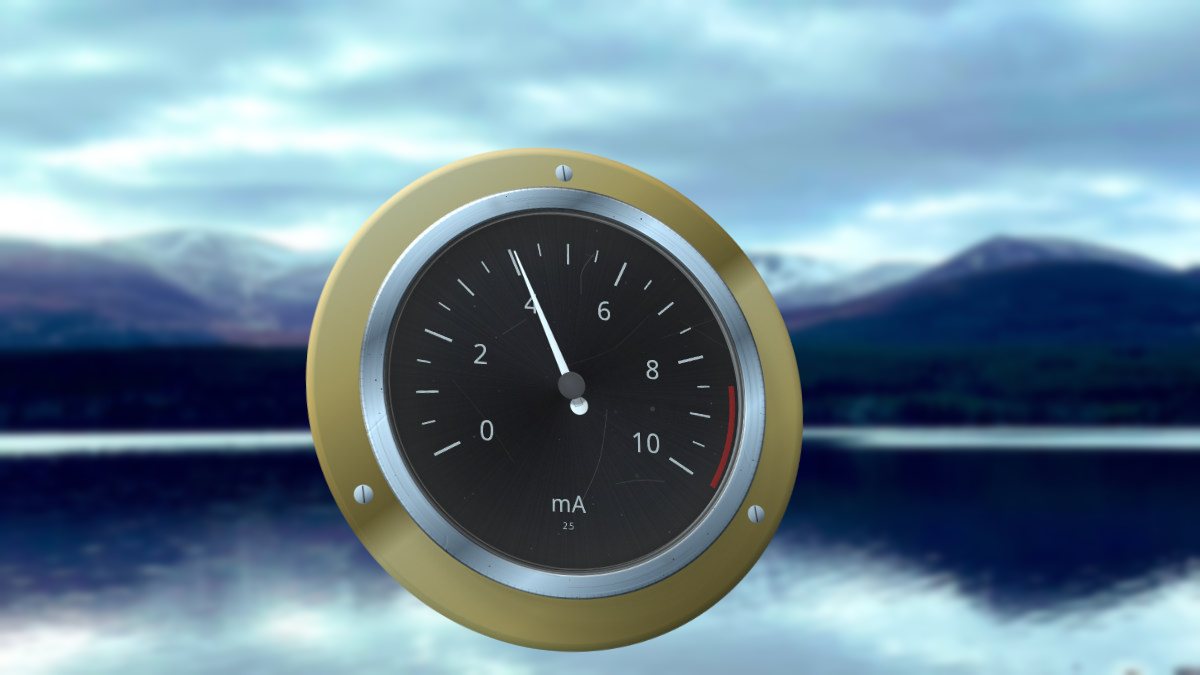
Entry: 4 mA
